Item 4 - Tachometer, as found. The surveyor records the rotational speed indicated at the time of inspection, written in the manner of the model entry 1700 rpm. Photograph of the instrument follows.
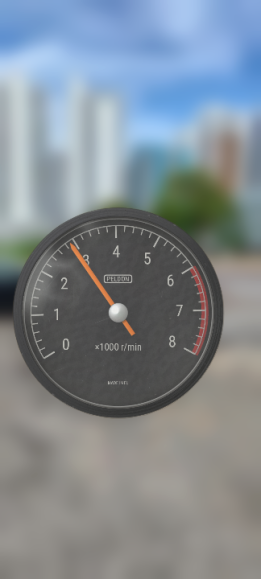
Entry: 2900 rpm
